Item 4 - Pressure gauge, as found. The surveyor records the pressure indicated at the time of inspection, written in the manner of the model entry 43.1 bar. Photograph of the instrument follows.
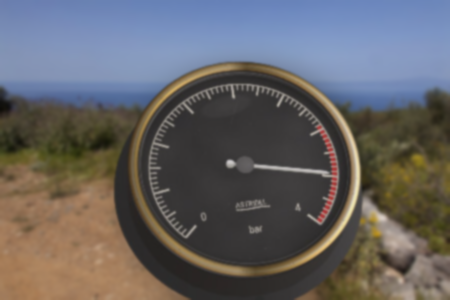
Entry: 3.5 bar
